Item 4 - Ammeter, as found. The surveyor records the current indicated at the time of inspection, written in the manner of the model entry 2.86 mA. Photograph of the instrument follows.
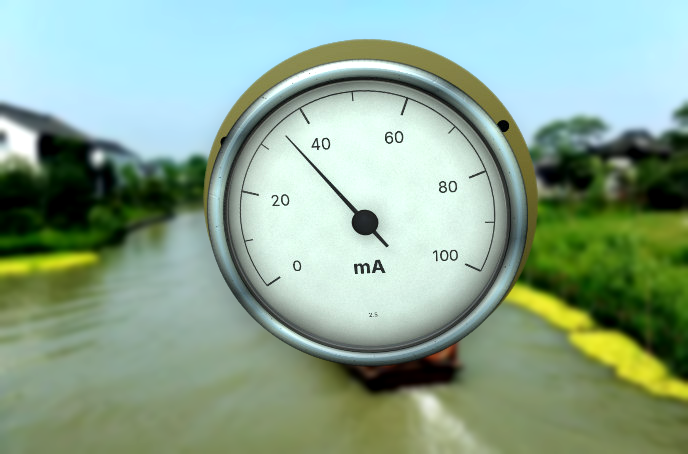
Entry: 35 mA
